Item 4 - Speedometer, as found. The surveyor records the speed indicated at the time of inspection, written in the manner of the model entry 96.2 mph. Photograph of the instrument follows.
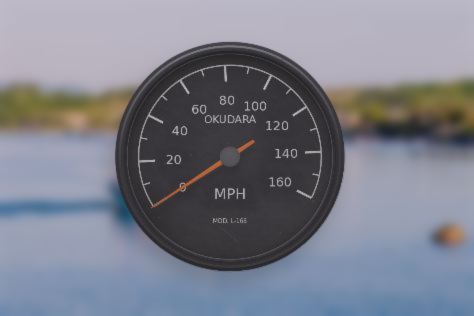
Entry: 0 mph
